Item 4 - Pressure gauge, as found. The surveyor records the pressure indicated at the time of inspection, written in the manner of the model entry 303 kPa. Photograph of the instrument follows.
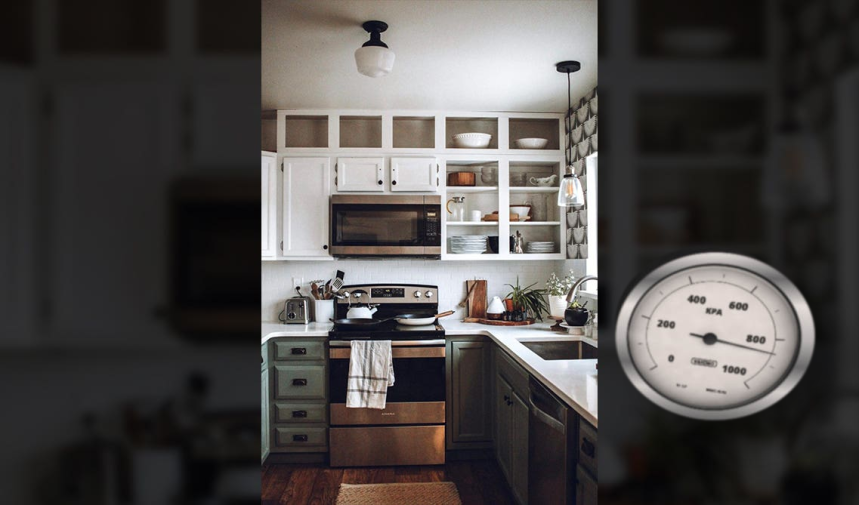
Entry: 850 kPa
